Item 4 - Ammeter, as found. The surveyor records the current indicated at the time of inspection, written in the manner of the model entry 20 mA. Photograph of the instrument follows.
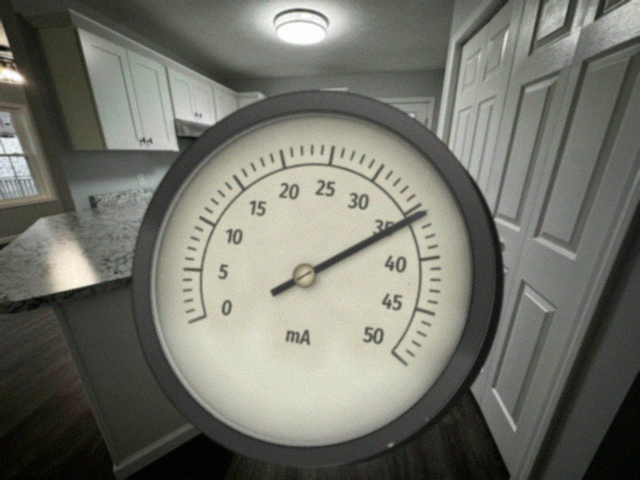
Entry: 36 mA
